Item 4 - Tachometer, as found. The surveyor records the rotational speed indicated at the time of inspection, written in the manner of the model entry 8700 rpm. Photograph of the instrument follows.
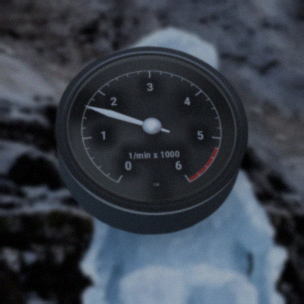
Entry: 1600 rpm
